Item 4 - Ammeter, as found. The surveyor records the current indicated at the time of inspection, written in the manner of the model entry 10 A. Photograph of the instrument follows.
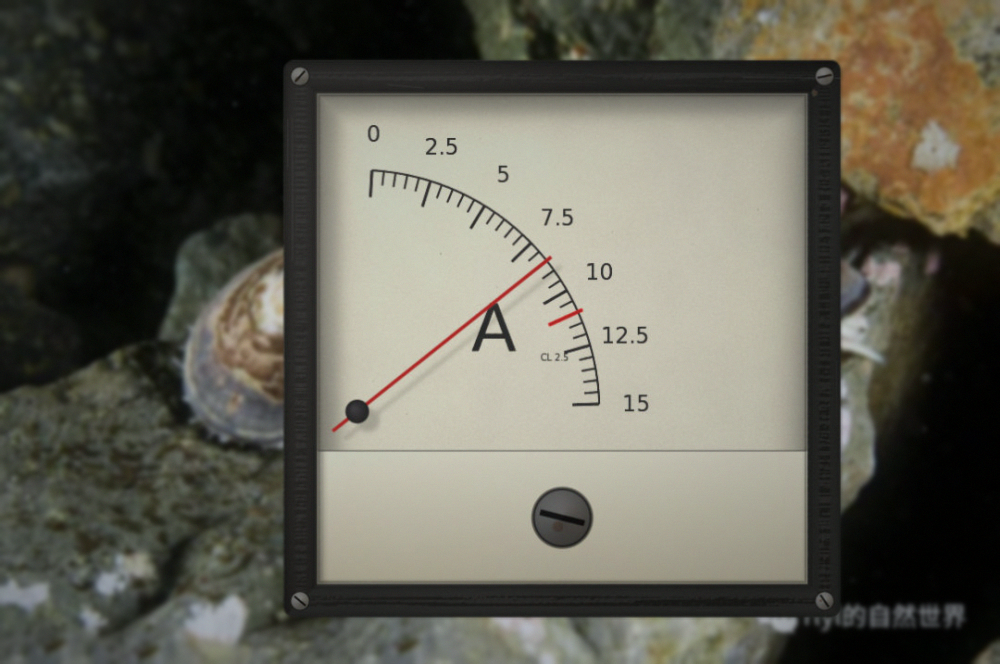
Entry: 8.5 A
